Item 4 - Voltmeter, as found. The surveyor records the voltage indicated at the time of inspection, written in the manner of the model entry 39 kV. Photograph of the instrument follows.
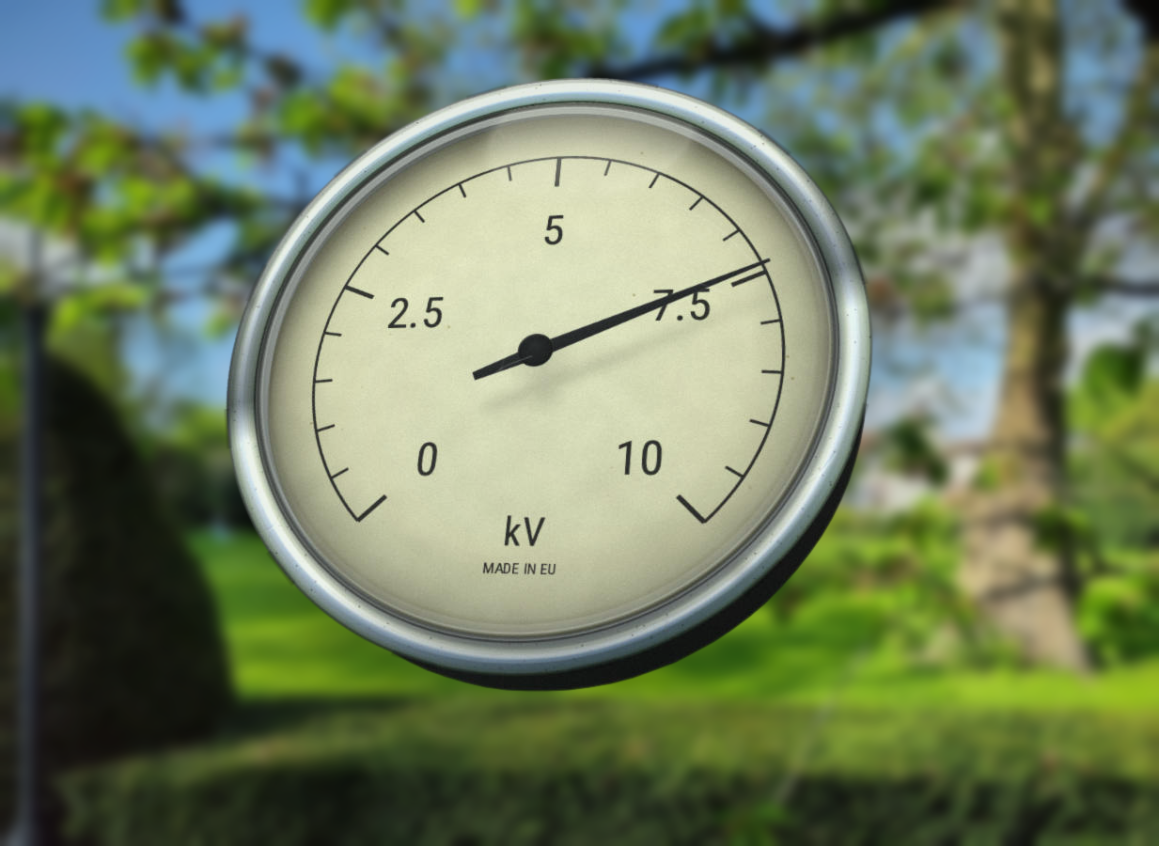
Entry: 7.5 kV
